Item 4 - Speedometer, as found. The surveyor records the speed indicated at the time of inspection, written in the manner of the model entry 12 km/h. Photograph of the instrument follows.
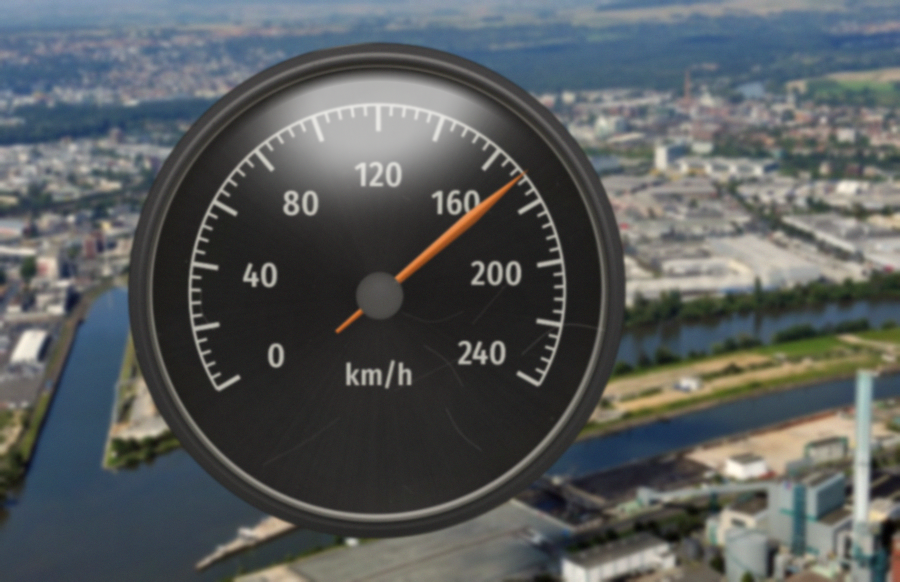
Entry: 170 km/h
